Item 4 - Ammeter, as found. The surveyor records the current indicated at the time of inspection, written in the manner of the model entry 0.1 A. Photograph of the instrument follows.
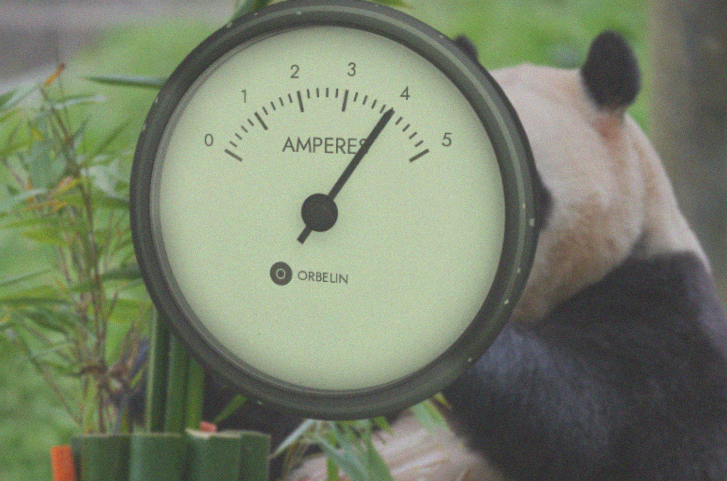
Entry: 4 A
